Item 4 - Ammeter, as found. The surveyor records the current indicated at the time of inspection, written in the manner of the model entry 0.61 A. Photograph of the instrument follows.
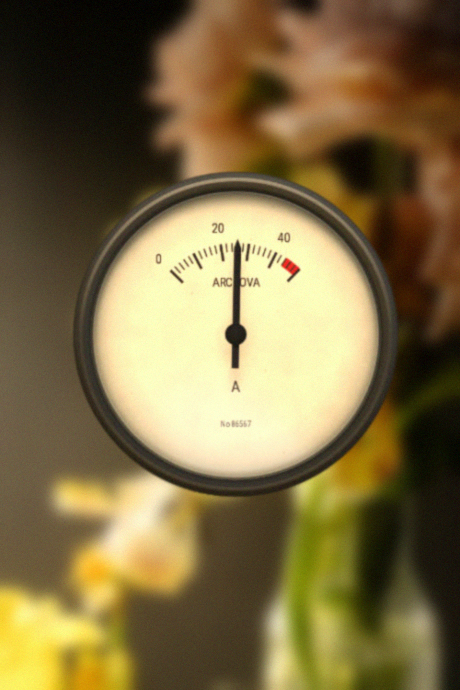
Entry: 26 A
